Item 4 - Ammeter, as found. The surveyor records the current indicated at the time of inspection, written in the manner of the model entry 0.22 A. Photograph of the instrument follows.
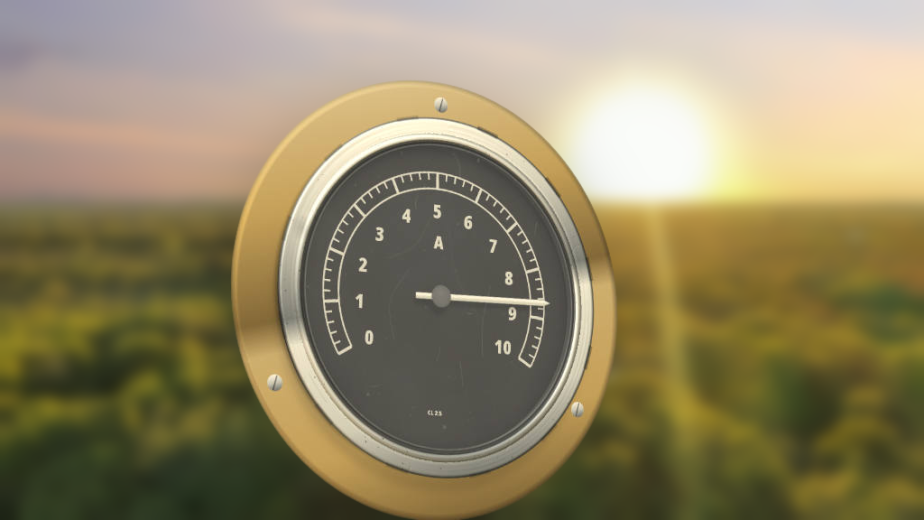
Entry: 8.7 A
